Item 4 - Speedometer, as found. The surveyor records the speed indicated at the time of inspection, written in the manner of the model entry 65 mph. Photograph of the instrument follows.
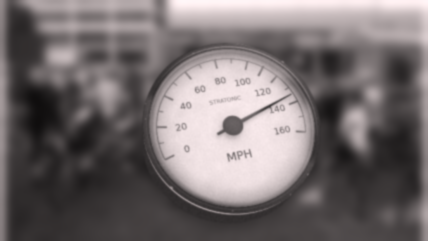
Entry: 135 mph
